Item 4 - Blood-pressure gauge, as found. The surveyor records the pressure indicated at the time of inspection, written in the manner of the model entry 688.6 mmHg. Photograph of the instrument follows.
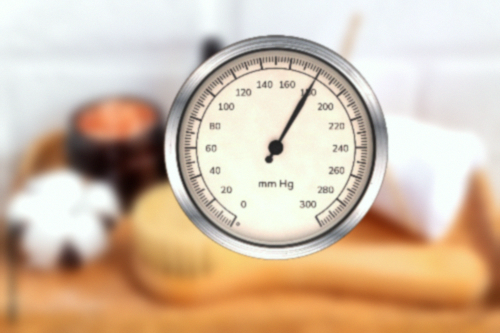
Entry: 180 mmHg
